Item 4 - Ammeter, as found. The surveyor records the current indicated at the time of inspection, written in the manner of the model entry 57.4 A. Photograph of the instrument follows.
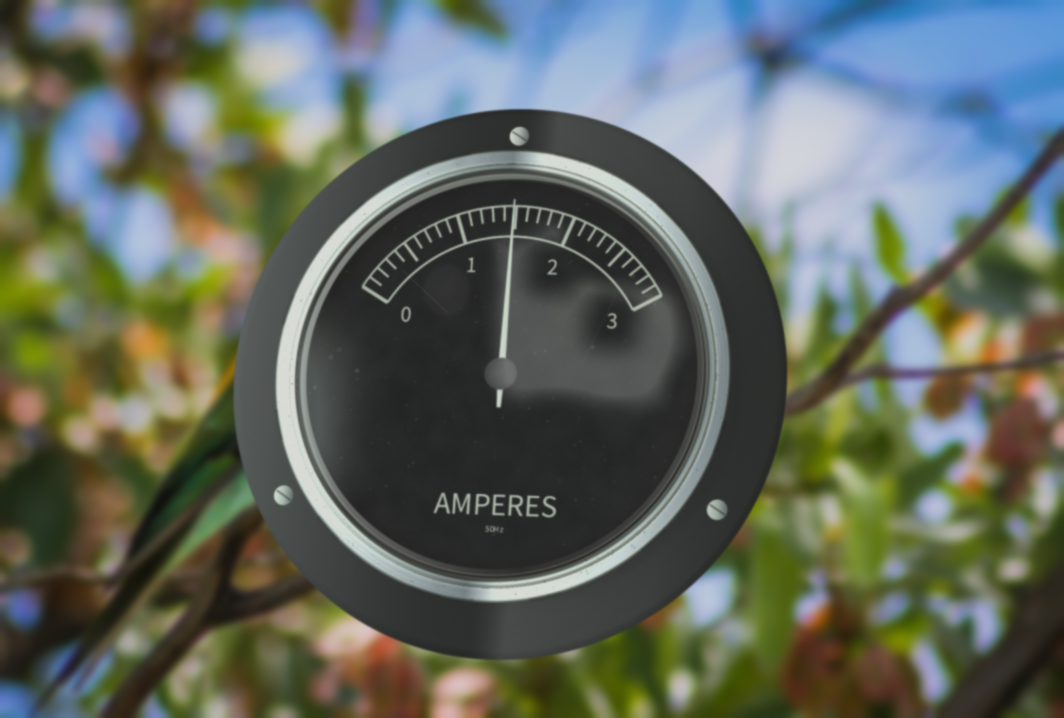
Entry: 1.5 A
